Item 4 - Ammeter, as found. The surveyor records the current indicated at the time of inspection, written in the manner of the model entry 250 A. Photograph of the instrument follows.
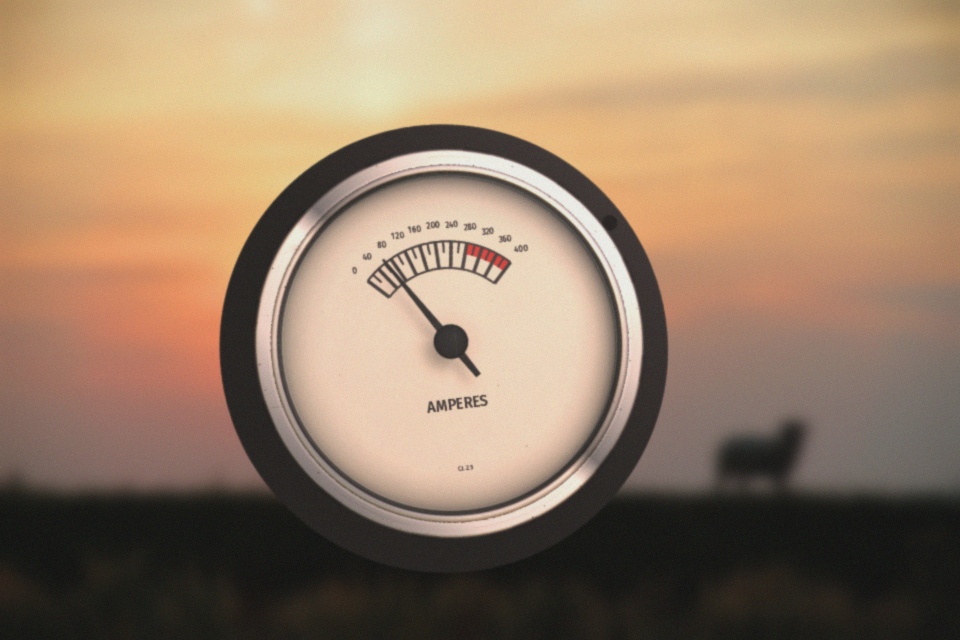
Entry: 60 A
